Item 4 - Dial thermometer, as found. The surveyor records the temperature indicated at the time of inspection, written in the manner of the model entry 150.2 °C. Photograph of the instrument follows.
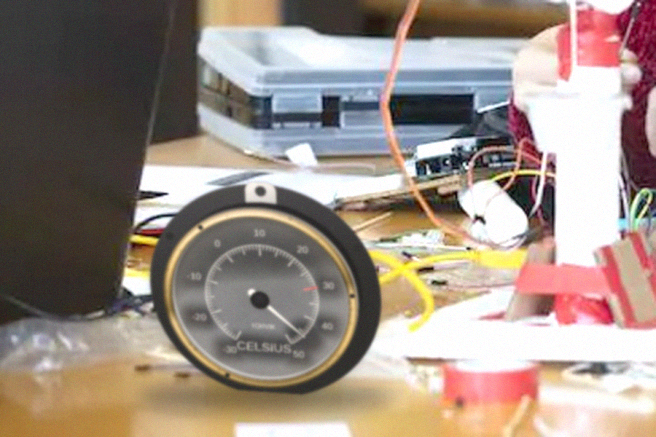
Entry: 45 °C
